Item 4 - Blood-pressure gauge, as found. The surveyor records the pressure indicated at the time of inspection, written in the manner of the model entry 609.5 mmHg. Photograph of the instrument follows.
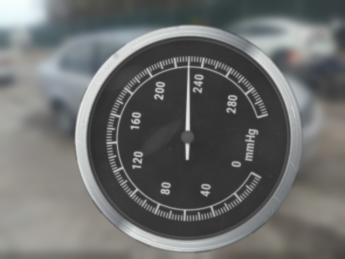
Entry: 230 mmHg
